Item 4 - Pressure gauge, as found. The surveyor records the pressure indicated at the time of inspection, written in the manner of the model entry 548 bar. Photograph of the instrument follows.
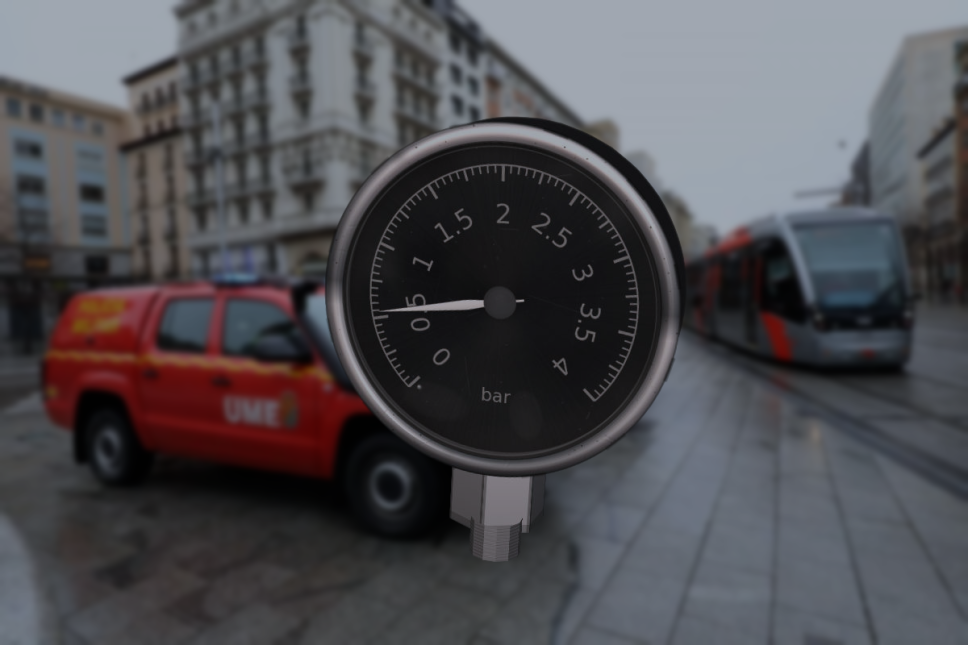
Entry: 0.55 bar
